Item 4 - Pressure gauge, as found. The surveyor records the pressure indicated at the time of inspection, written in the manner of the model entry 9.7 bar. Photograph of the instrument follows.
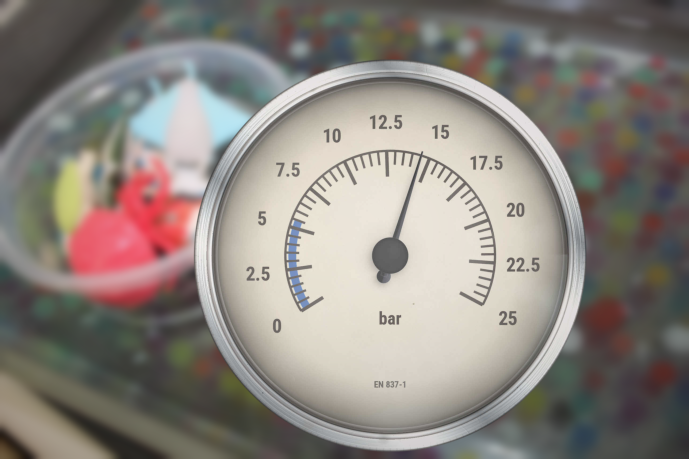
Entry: 14.5 bar
